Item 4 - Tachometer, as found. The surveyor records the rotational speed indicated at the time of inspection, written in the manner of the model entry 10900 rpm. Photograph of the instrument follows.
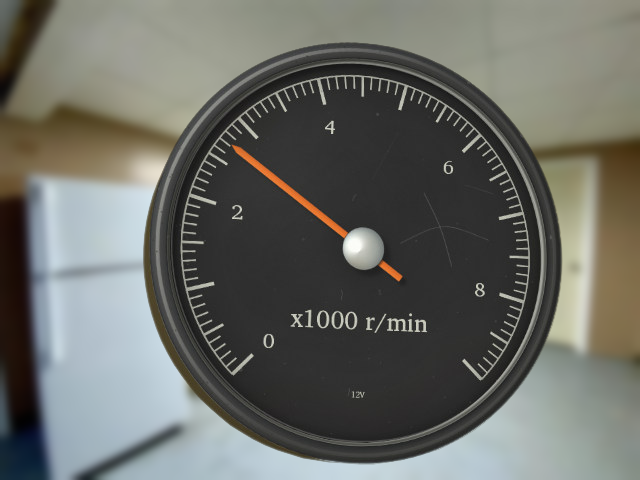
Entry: 2700 rpm
